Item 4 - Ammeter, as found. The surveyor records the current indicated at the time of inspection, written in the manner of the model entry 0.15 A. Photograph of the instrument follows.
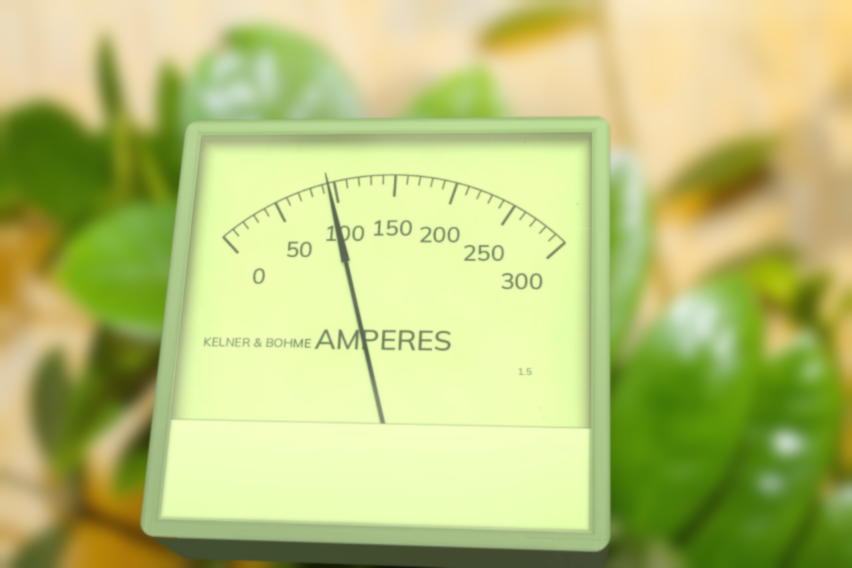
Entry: 95 A
